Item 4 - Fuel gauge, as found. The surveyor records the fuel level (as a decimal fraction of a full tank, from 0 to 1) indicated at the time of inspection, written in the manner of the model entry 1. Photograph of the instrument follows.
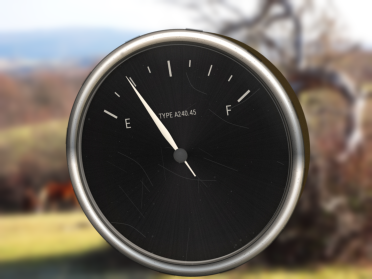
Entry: 0.25
